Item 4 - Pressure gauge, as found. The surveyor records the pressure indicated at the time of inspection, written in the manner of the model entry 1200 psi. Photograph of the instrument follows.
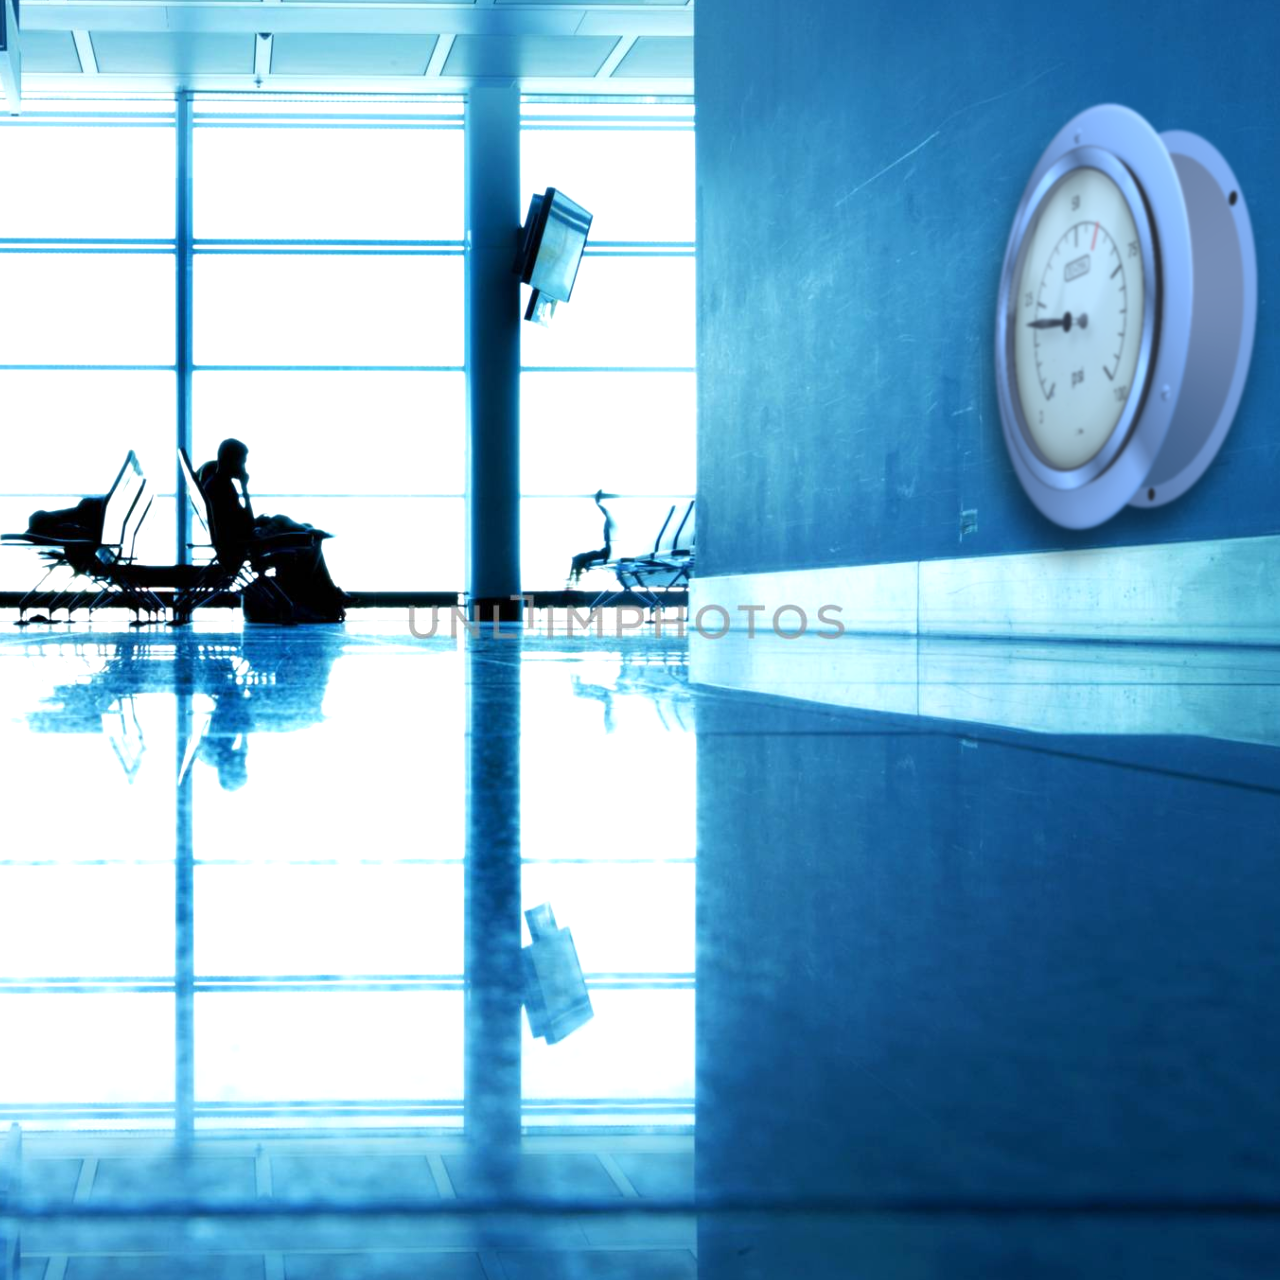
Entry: 20 psi
